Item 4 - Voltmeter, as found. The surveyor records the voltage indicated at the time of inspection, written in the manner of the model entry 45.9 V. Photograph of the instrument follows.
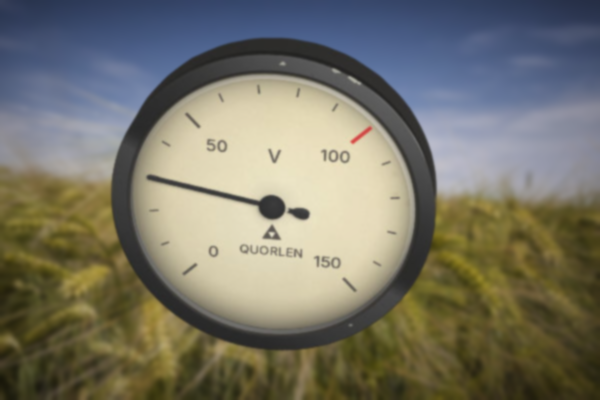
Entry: 30 V
